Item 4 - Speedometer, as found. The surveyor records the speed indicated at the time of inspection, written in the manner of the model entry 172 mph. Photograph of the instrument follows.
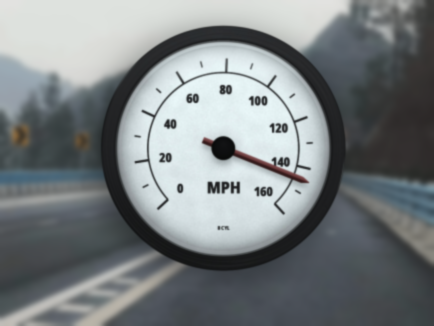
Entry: 145 mph
